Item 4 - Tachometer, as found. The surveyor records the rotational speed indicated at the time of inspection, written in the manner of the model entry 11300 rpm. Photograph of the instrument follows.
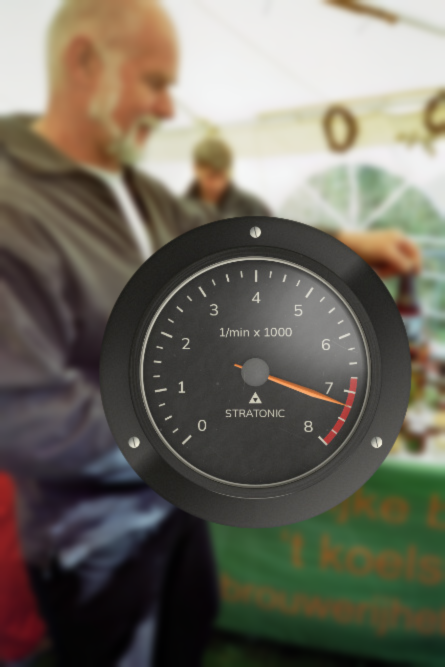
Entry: 7250 rpm
